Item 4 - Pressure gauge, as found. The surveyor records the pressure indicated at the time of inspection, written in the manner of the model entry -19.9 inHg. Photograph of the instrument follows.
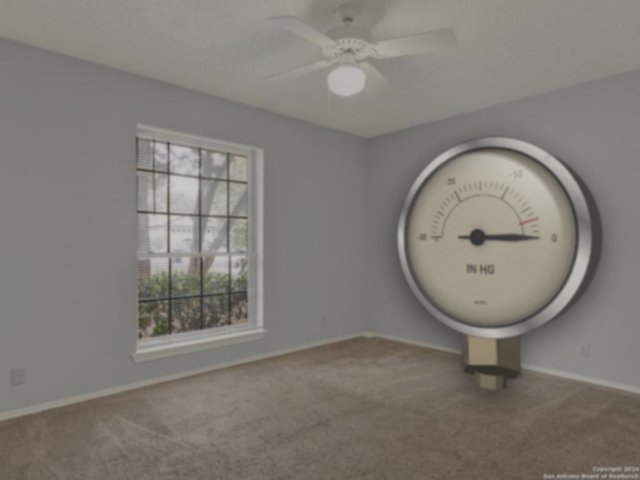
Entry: 0 inHg
